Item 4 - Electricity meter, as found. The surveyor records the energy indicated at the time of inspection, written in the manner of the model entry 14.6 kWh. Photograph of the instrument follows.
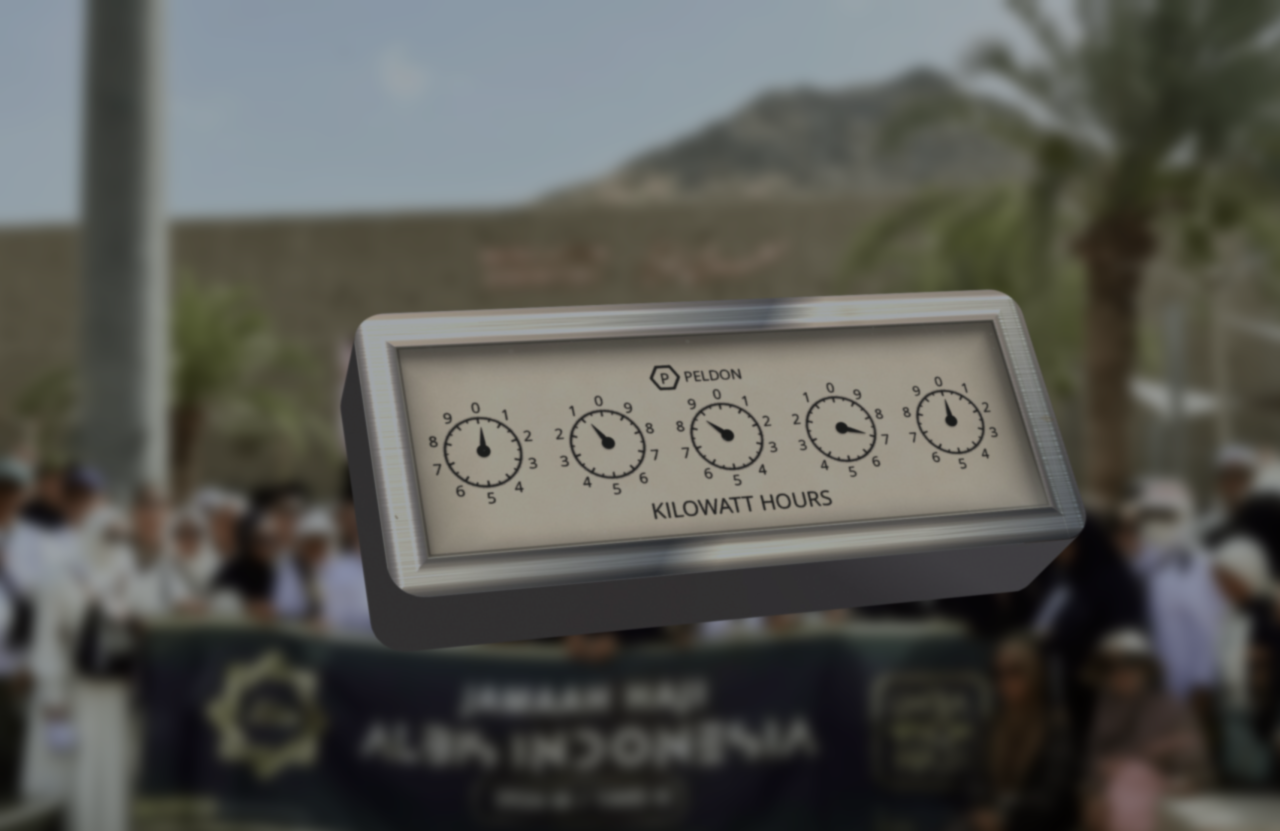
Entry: 870 kWh
